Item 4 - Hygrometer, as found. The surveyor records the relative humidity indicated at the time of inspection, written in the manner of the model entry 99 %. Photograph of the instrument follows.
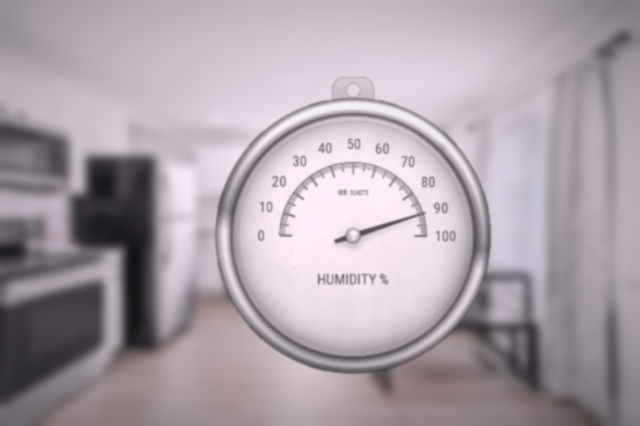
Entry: 90 %
